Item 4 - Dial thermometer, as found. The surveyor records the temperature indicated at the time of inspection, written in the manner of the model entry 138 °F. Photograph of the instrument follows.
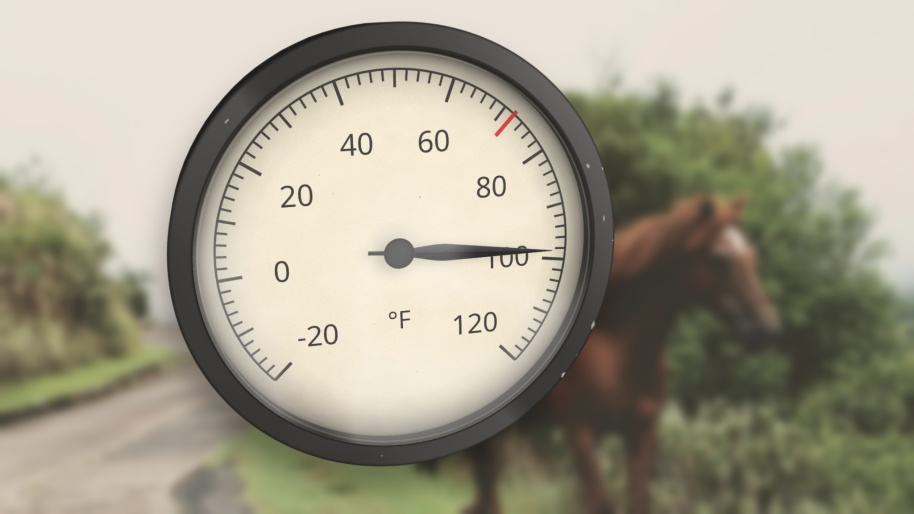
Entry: 98 °F
